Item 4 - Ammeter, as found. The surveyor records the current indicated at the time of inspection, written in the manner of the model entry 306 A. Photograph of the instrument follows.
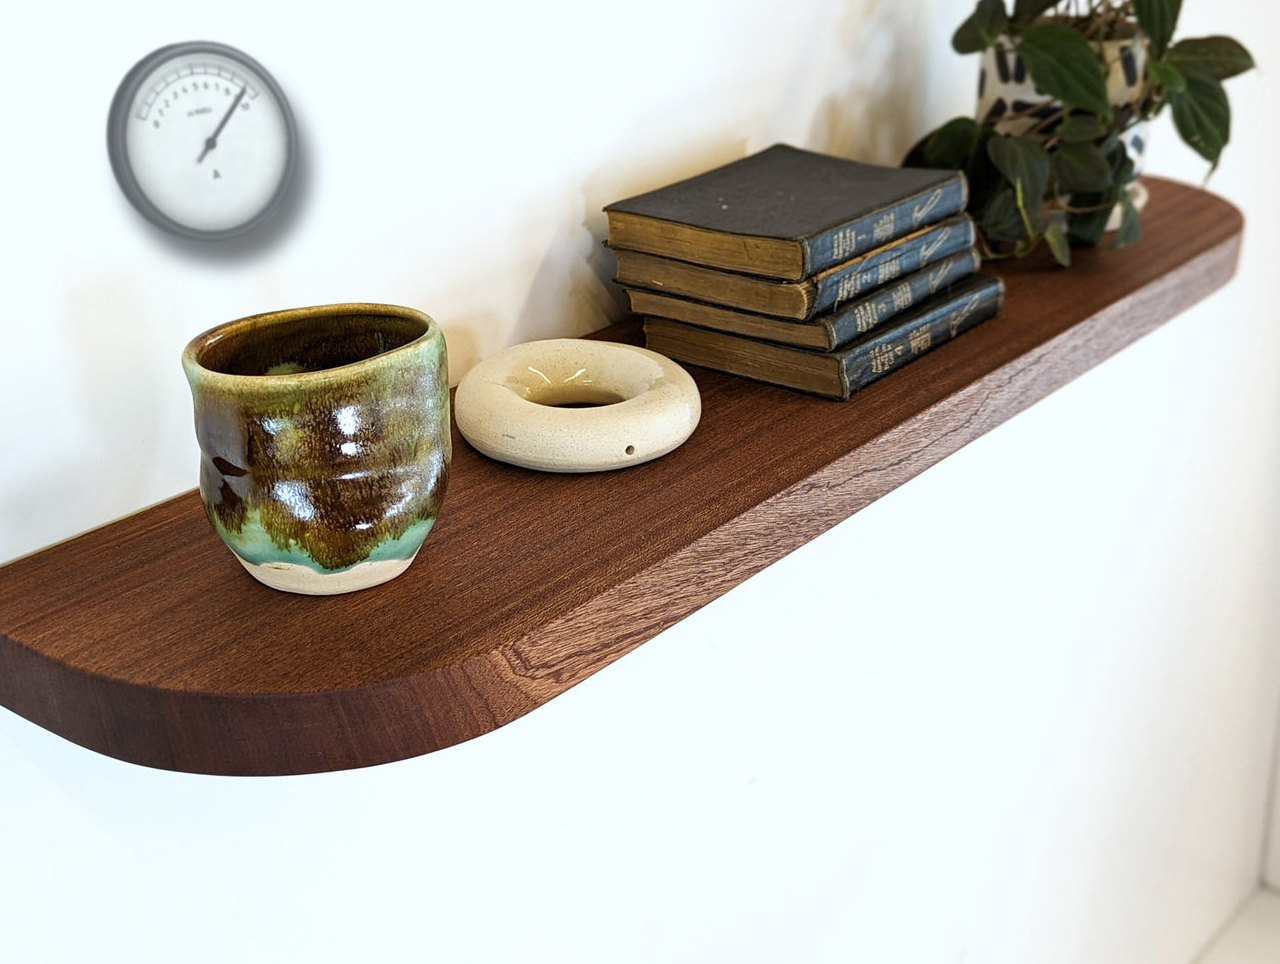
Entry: 9 A
